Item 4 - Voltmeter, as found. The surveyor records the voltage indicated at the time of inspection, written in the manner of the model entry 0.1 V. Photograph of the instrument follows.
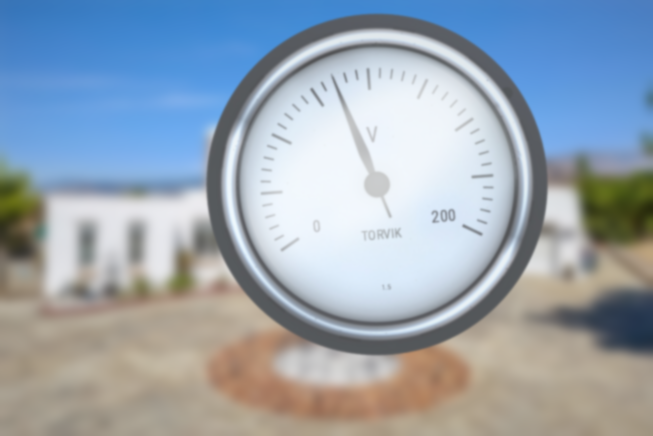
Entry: 85 V
